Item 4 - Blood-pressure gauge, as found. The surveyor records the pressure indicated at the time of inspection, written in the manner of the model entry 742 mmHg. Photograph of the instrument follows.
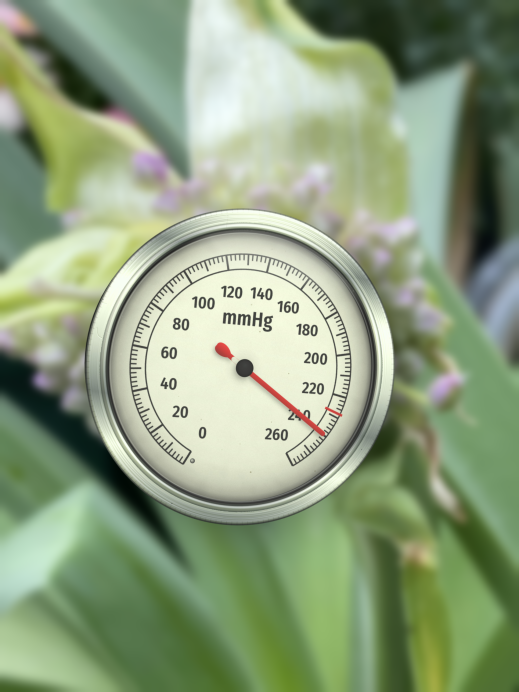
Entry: 240 mmHg
